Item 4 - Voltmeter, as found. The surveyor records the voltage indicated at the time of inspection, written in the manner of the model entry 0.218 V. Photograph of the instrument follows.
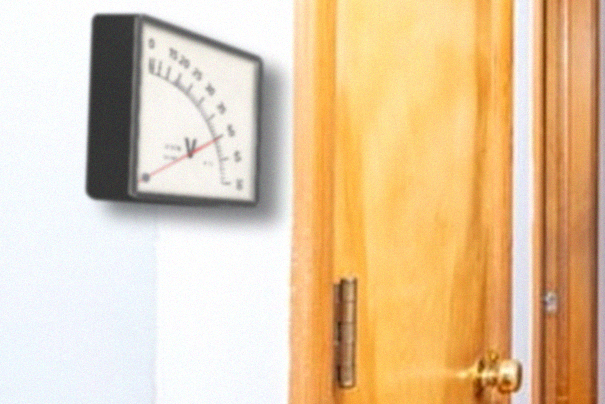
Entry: 40 V
